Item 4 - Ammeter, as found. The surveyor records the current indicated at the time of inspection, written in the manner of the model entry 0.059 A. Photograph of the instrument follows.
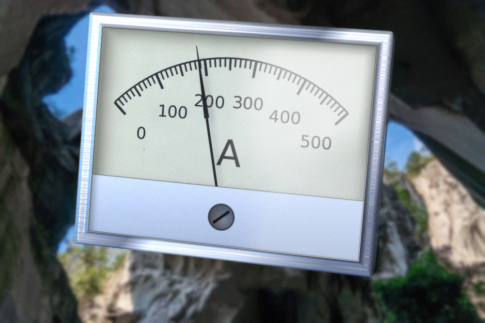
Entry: 190 A
